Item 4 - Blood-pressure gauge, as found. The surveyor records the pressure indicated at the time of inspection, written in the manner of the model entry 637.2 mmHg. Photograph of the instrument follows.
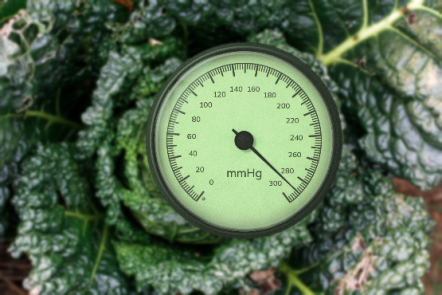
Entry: 290 mmHg
